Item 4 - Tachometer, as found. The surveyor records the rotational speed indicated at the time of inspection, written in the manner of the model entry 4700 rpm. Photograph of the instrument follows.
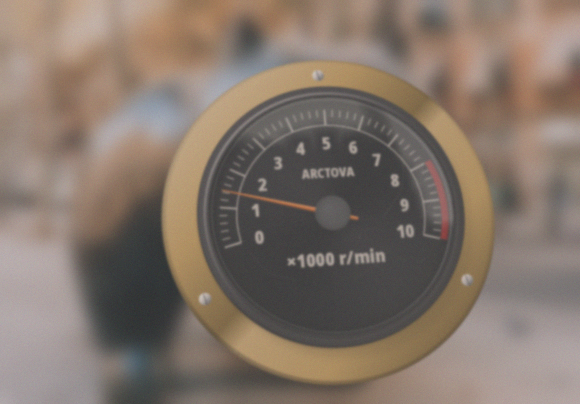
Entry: 1400 rpm
